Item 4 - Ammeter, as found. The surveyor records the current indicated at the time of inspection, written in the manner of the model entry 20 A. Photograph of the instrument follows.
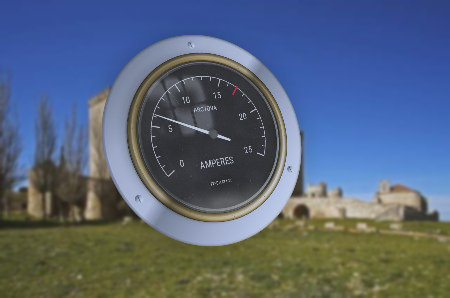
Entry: 6 A
